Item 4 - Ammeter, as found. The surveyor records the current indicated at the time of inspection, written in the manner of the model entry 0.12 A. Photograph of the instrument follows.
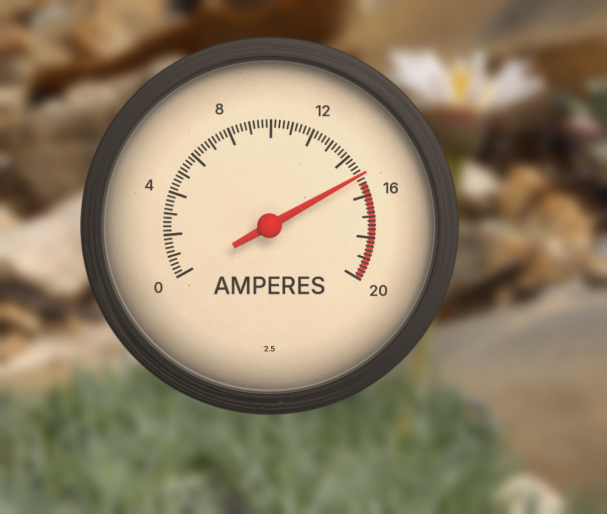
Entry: 15 A
